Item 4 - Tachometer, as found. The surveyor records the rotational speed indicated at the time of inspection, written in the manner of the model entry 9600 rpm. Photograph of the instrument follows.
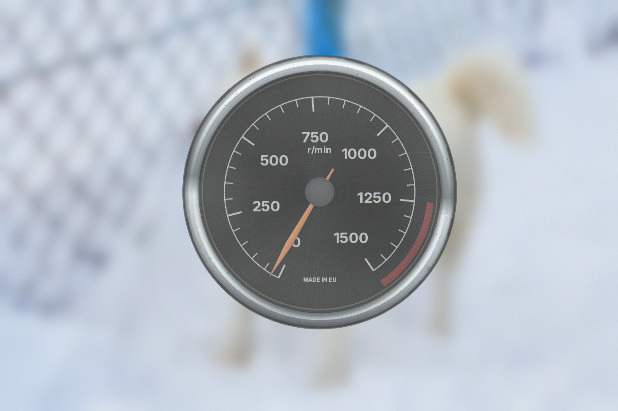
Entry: 25 rpm
